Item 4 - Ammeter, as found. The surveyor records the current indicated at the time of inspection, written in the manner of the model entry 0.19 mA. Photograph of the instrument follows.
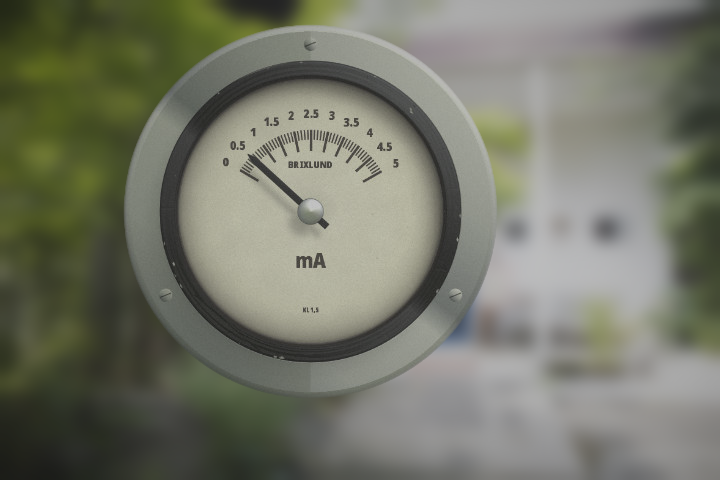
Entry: 0.5 mA
